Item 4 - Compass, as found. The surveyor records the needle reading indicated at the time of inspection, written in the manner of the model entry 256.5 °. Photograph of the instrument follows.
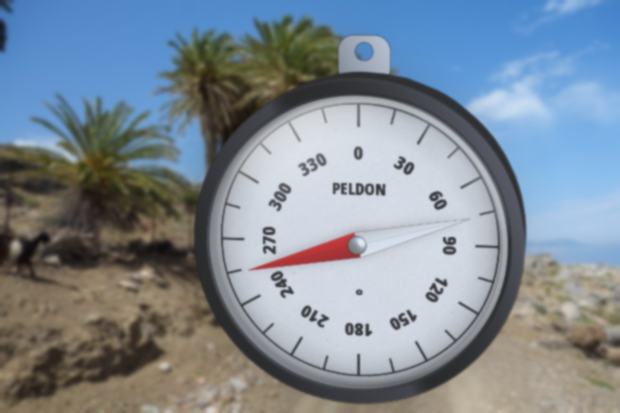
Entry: 255 °
